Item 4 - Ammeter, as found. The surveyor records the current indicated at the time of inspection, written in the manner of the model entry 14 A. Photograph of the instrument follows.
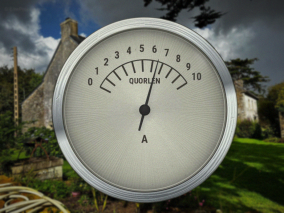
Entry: 6.5 A
